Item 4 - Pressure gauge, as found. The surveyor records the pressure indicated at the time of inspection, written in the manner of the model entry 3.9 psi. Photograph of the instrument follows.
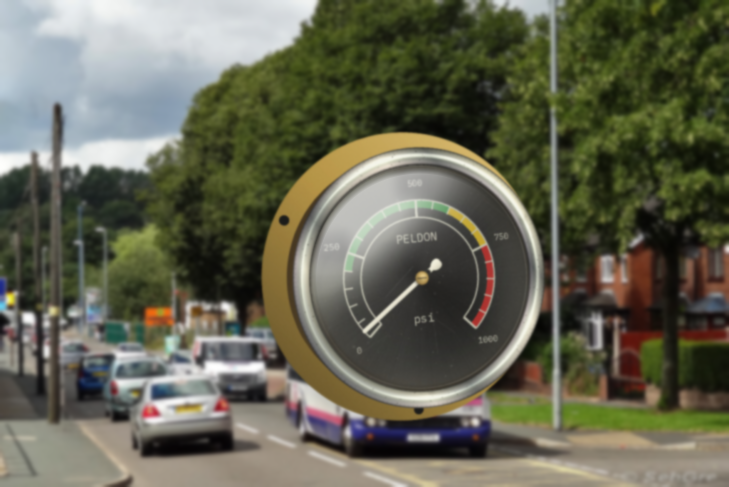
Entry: 25 psi
